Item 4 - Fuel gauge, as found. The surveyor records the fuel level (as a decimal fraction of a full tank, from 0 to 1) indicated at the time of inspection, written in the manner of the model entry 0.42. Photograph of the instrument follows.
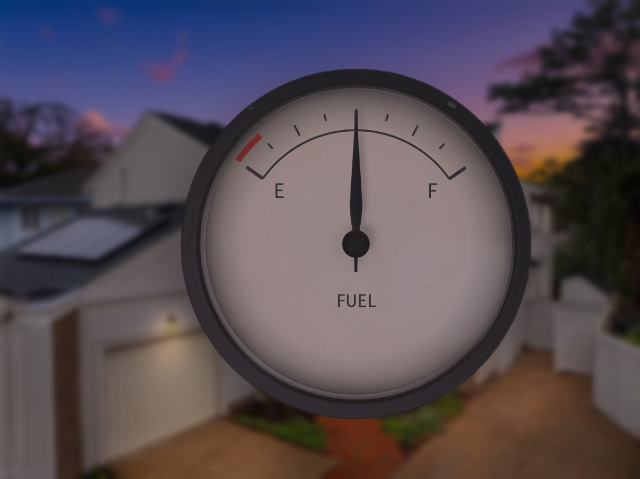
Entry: 0.5
